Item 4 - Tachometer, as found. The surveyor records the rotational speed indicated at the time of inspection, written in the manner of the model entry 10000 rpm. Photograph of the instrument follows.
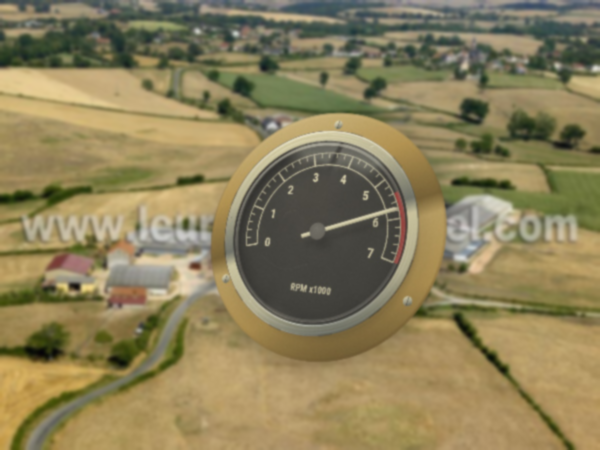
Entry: 5800 rpm
